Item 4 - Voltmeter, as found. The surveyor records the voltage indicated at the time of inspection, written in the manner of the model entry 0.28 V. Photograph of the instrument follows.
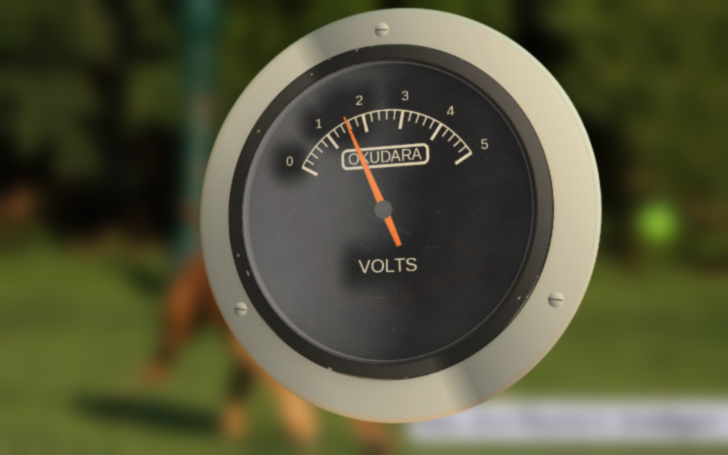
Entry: 1.6 V
